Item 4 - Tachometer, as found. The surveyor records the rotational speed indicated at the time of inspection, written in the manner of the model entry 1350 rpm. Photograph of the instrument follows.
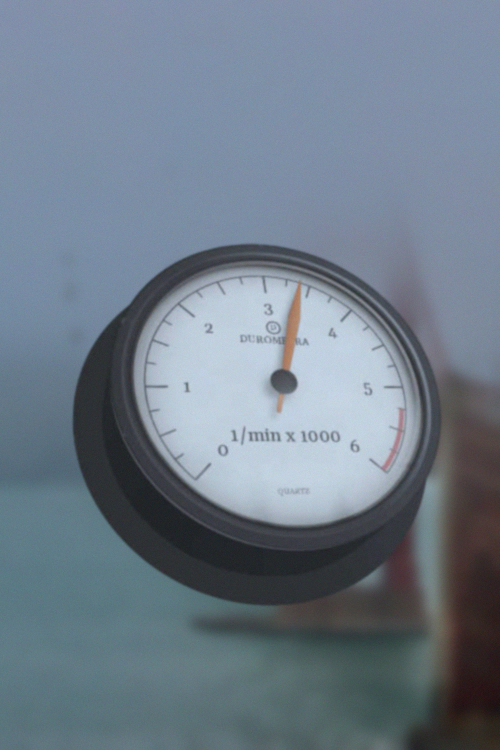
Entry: 3375 rpm
